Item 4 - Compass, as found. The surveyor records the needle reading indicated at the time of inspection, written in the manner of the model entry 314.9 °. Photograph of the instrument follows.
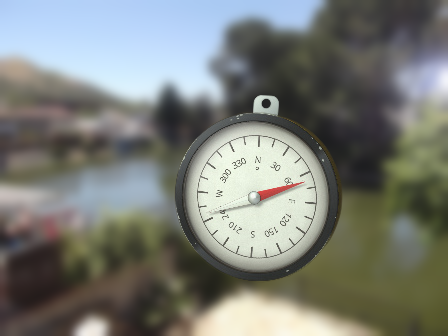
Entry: 67.5 °
